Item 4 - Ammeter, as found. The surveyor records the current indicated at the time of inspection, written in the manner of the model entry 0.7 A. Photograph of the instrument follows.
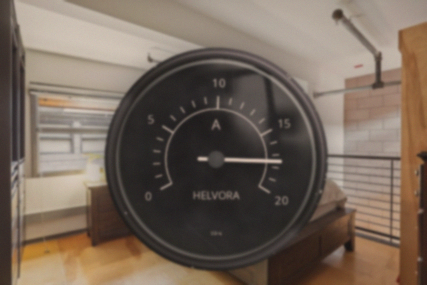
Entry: 17.5 A
